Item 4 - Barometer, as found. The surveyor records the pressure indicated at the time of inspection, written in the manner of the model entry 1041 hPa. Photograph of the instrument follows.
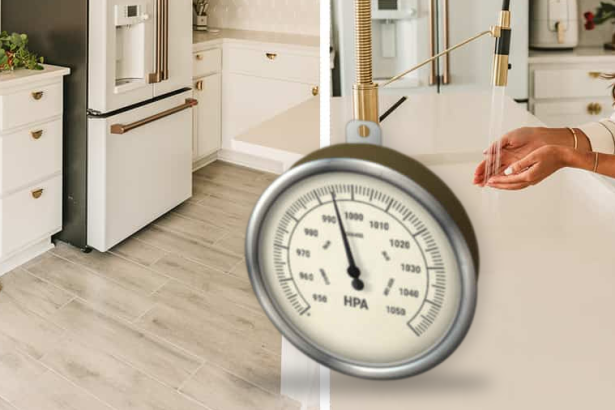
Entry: 995 hPa
